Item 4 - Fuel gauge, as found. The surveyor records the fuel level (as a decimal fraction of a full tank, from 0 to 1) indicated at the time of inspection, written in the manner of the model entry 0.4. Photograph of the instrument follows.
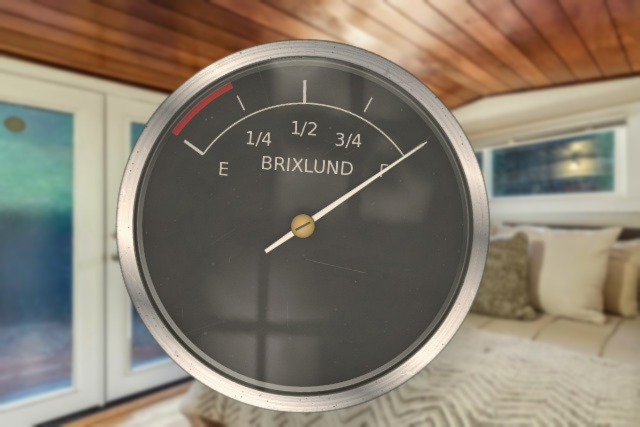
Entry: 1
